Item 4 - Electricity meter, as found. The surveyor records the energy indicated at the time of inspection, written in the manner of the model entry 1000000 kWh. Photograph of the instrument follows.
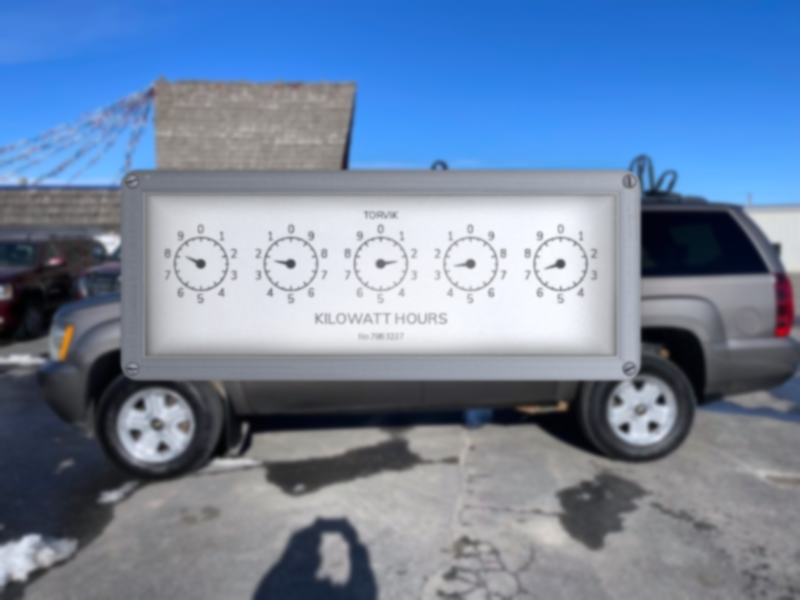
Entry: 82227 kWh
